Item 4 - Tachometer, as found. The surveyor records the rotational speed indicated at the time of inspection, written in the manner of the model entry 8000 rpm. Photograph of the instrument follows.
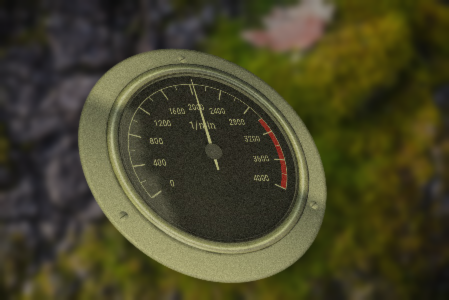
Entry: 2000 rpm
